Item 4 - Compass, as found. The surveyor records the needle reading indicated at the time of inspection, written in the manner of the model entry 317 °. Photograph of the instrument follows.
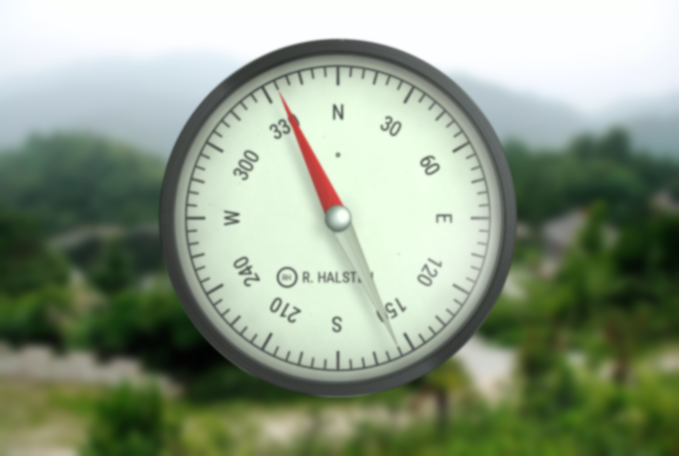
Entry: 335 °
